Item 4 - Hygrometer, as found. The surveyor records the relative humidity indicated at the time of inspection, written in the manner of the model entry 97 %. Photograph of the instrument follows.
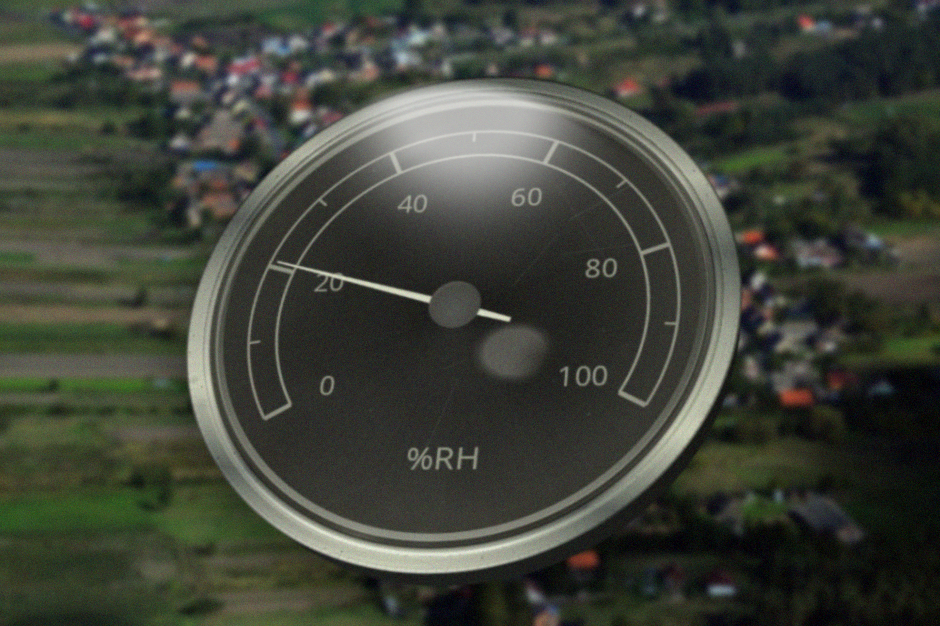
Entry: 20 %
